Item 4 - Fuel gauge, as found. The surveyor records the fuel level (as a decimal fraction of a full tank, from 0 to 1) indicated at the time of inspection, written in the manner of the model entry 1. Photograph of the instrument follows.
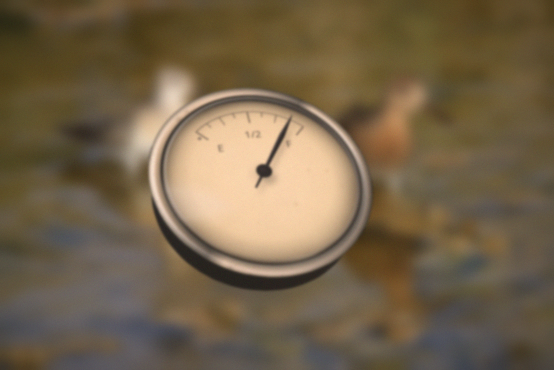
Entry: 0.875
